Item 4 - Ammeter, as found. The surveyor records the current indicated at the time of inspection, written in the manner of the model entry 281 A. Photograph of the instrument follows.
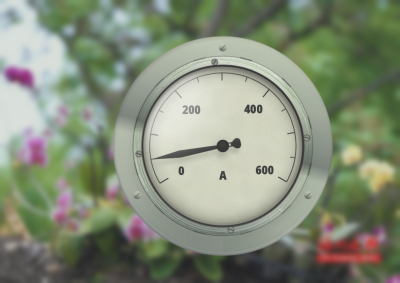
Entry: 50 A
